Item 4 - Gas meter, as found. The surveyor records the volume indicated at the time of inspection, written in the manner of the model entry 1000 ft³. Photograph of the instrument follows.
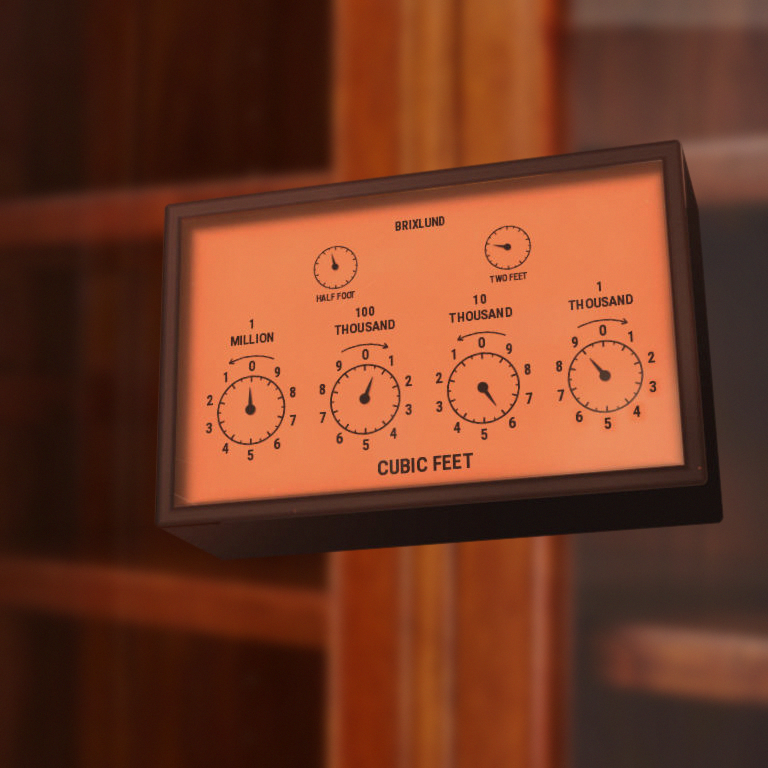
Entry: 5900 ft³
